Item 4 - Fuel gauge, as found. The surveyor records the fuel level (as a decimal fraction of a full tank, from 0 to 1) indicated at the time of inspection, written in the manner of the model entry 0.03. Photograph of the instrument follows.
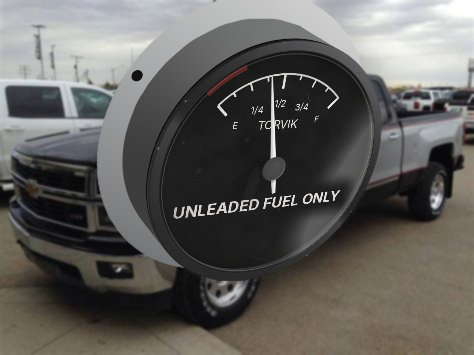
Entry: 0.375
